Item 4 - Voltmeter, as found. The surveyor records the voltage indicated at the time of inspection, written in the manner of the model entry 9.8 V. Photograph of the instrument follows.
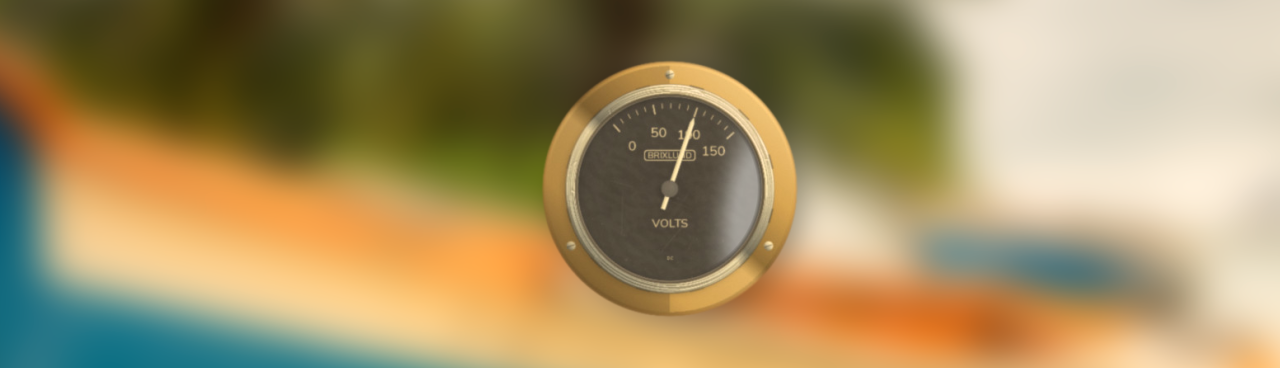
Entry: 100 V
